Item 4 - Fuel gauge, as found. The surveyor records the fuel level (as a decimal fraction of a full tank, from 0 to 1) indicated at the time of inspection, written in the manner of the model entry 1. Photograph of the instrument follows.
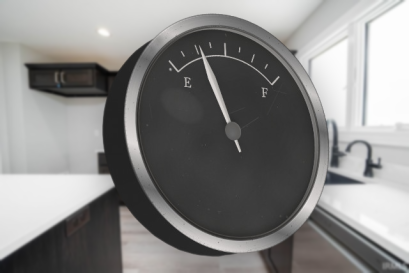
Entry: 0.25
